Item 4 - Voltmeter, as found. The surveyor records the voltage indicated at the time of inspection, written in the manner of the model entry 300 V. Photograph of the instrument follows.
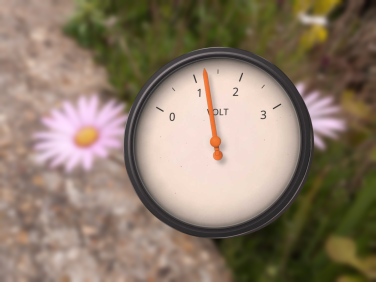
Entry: 1.25 V
